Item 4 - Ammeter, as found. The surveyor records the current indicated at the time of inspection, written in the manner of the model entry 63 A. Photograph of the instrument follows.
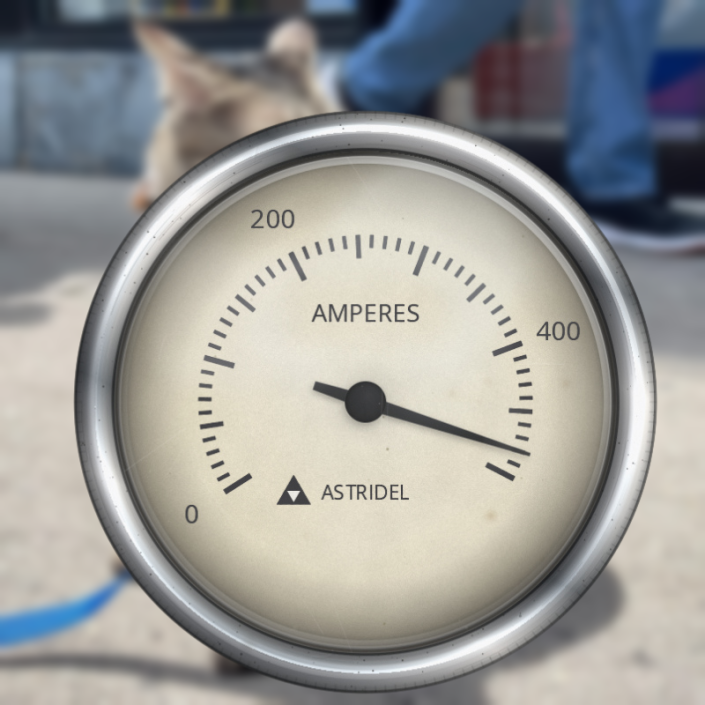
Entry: 480 A
